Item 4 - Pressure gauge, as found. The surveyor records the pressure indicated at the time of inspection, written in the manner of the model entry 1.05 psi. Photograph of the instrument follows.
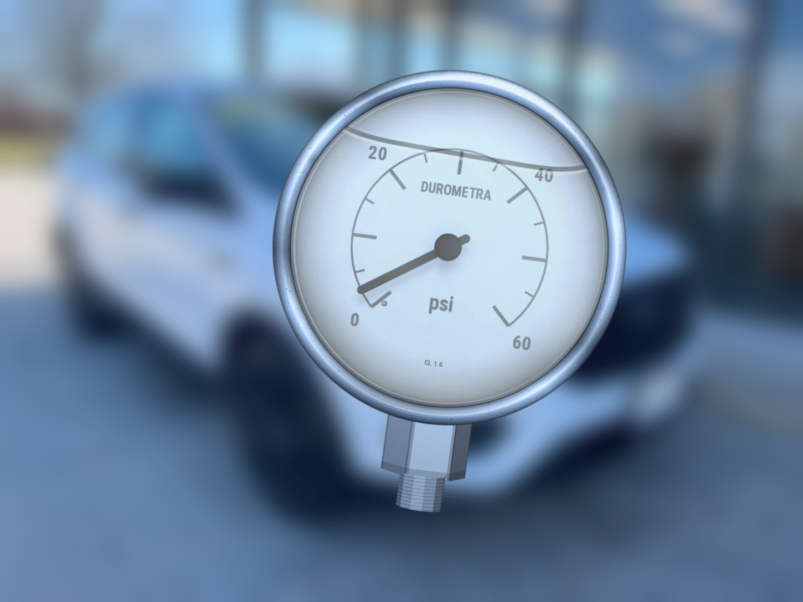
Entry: 2.5 psi
